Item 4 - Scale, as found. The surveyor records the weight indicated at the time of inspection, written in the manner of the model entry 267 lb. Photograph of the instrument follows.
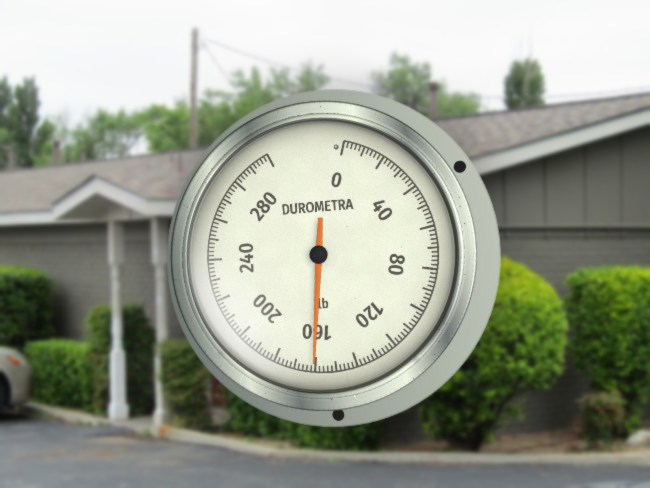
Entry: 160 lb
